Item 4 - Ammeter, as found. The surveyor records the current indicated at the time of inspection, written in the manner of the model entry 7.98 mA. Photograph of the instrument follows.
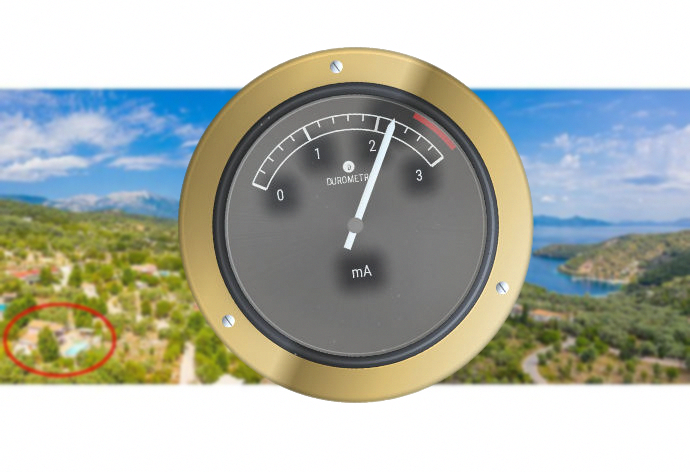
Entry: 2.2 mA
